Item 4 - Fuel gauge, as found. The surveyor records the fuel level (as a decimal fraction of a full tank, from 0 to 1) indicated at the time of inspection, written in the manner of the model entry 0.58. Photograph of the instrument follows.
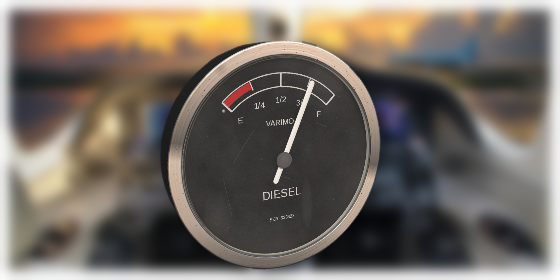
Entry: 0.75
